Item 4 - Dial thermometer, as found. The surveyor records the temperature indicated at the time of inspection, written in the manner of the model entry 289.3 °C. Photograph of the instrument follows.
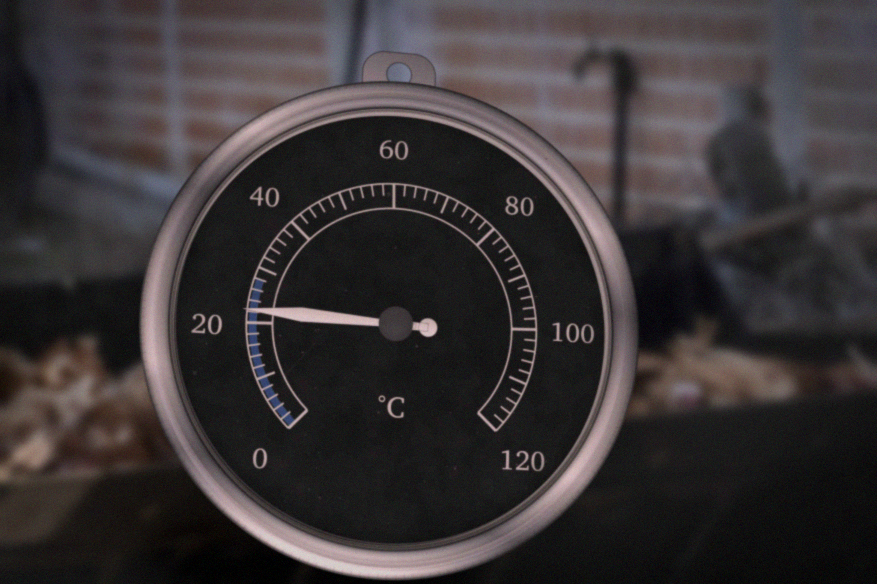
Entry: 22 °C
